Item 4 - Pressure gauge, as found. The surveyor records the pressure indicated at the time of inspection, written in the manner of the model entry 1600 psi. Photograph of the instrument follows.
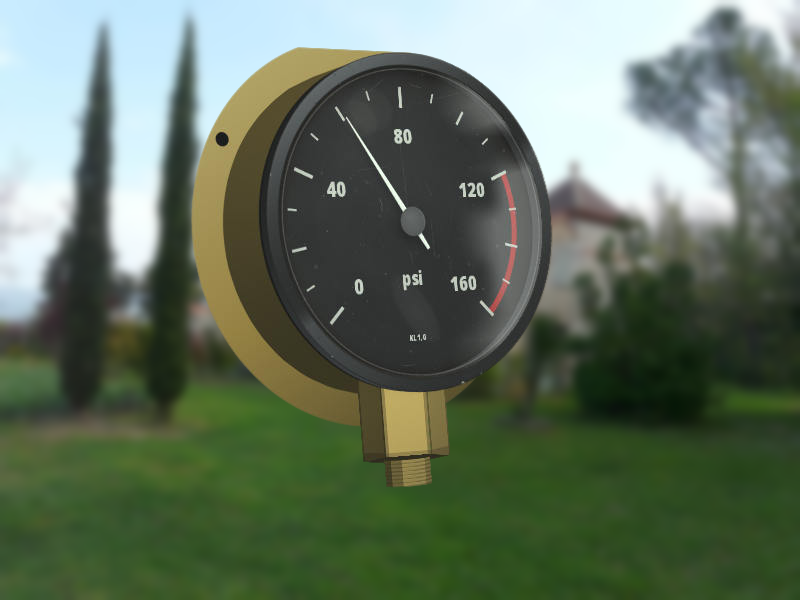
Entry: 60 psi
